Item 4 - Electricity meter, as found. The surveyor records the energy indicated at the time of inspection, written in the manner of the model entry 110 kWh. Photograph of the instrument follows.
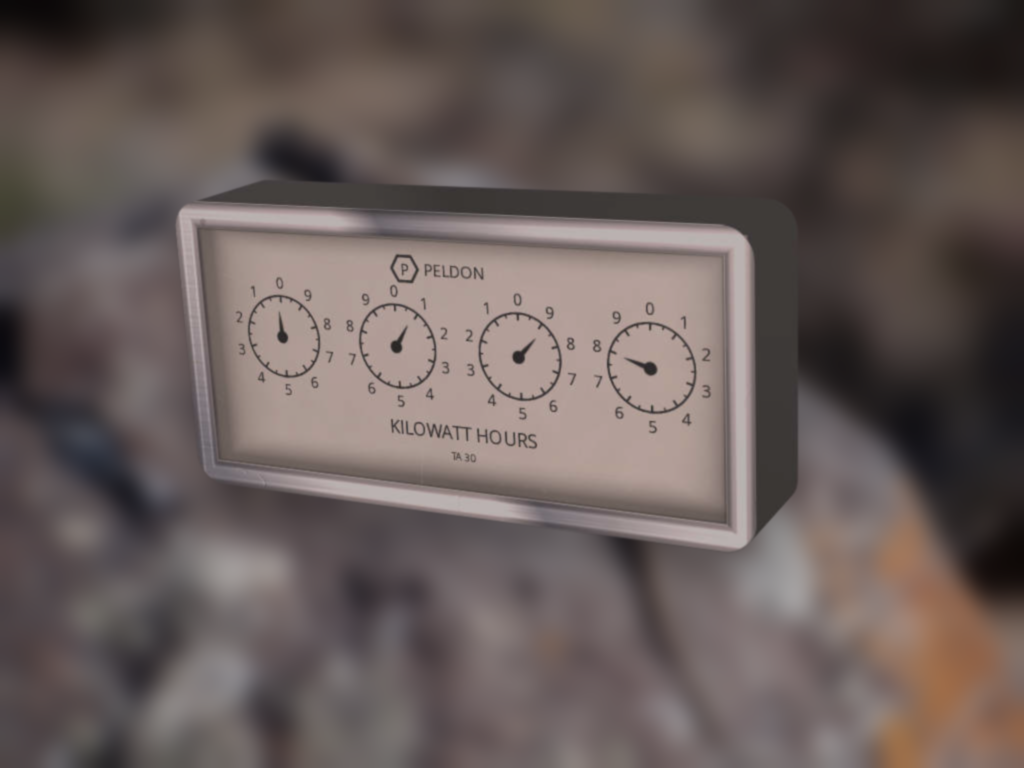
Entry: 88 kWh
